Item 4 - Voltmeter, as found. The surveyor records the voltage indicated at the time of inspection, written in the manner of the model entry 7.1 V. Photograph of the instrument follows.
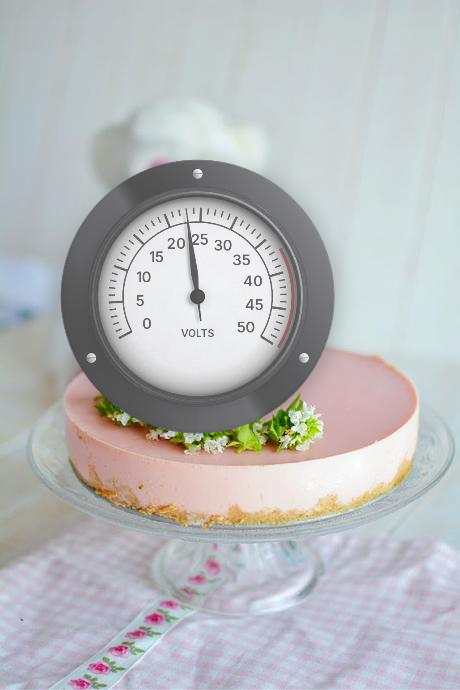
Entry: 23 V
